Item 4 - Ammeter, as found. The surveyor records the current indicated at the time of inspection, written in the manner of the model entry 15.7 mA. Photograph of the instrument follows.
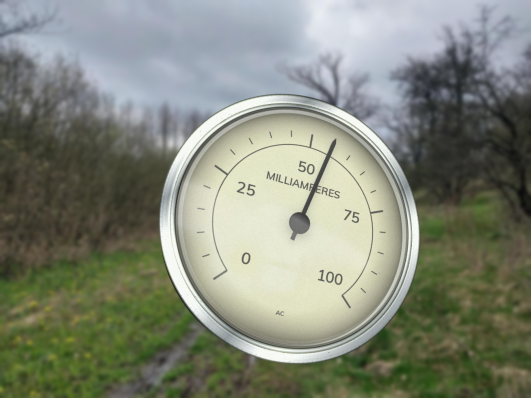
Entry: 55 mA
